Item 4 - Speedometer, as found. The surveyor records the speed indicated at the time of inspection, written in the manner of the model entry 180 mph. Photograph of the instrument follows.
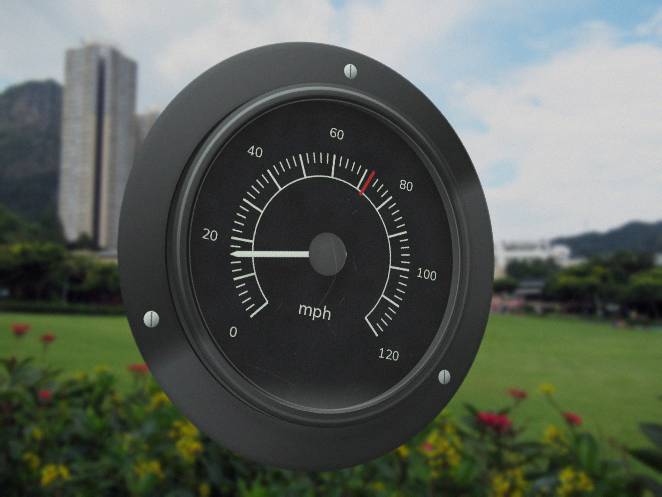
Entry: 16 mph
